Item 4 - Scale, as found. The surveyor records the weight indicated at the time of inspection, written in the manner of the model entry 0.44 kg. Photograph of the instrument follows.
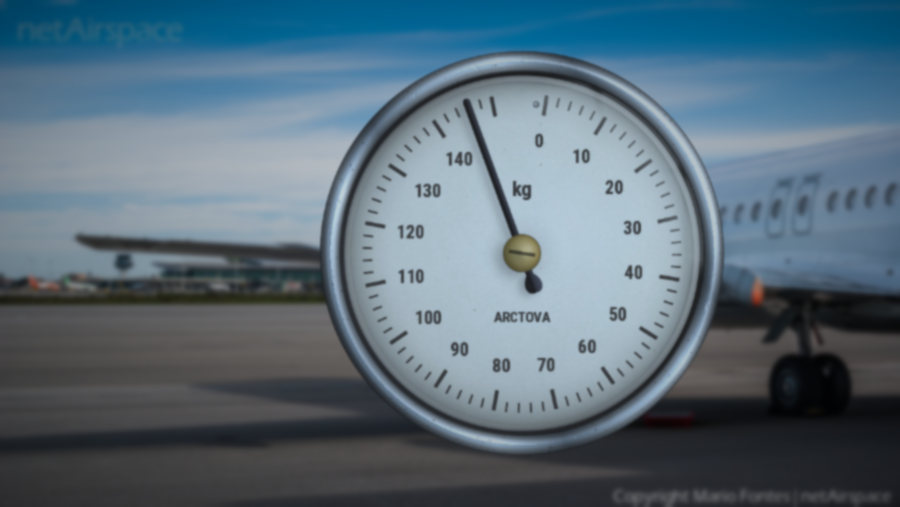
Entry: 146 kg
